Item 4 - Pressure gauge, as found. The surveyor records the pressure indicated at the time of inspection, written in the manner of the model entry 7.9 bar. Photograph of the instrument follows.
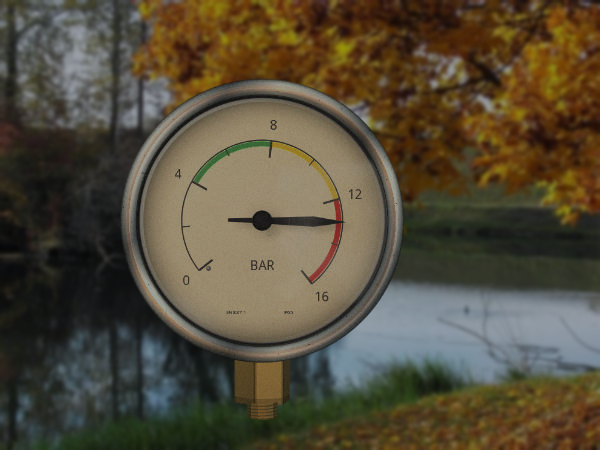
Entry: 13 bar
